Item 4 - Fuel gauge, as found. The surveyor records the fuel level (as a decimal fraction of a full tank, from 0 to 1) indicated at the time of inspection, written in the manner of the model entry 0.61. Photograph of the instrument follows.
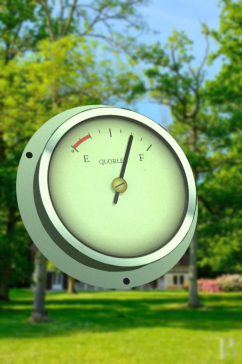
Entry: 0.75
